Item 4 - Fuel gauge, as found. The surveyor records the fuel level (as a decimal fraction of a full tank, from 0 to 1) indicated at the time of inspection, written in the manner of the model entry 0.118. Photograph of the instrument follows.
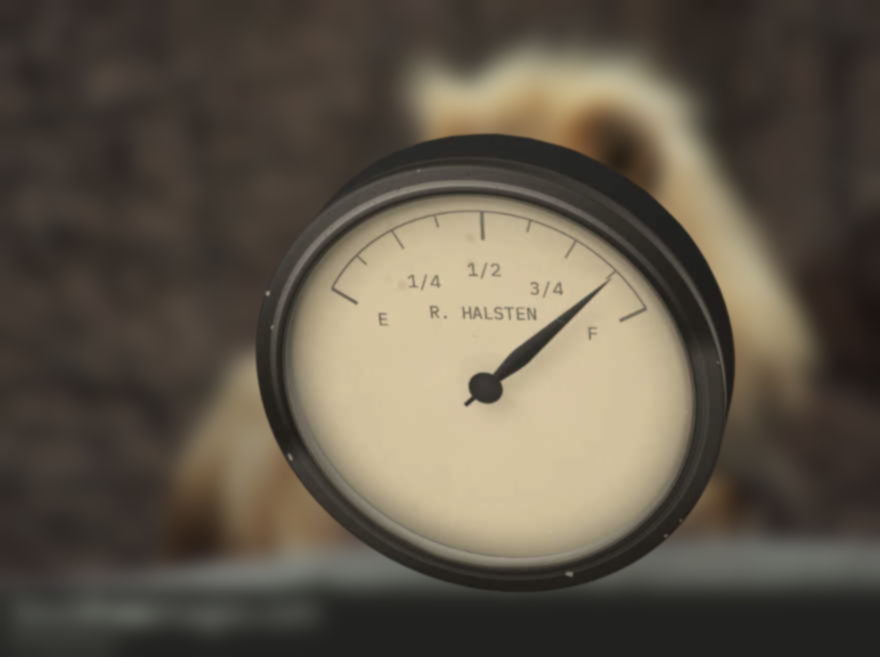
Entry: 0.875
